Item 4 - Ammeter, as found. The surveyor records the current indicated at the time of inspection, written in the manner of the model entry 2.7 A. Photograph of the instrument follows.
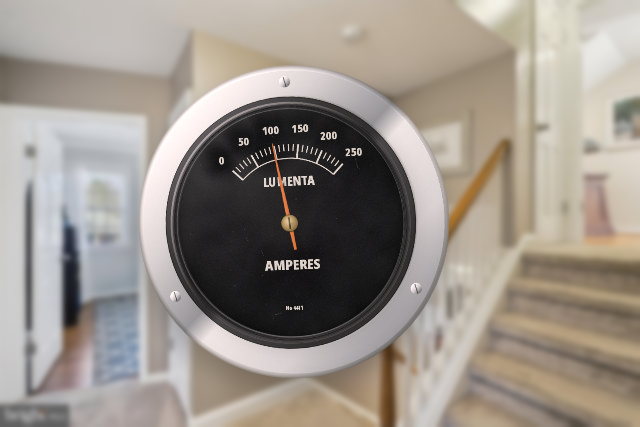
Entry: 100 A
